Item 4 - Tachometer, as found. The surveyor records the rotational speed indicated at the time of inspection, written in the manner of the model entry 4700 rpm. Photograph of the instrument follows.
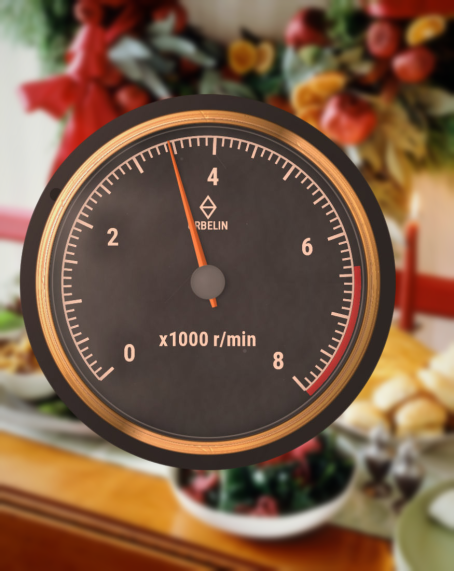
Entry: 3450 rpm
